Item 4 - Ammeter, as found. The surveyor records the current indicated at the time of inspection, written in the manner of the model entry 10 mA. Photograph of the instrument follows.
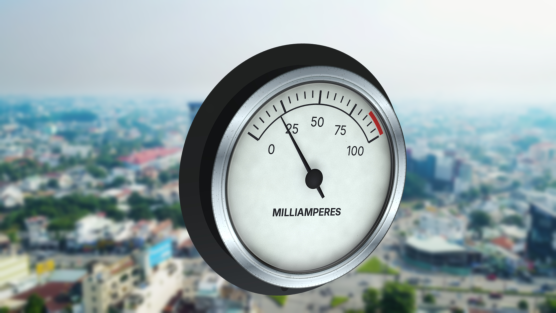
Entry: 20 mA
